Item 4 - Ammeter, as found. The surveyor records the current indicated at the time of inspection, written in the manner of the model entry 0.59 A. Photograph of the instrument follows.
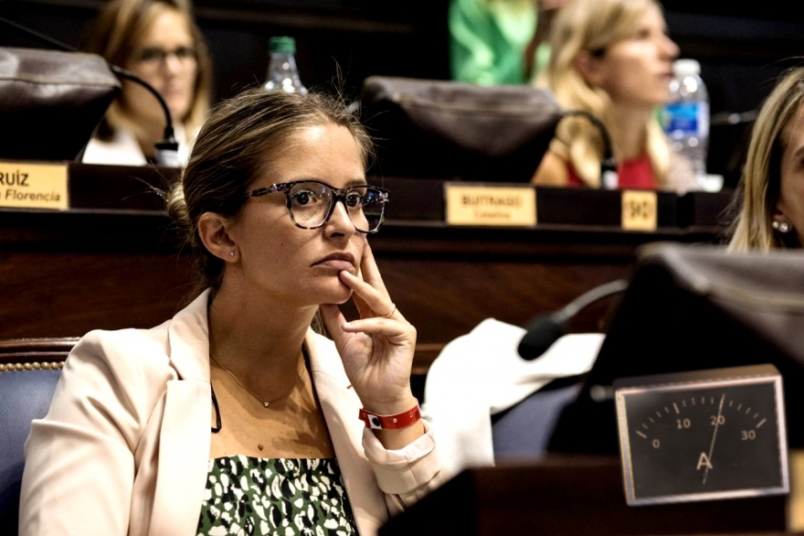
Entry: 20 A
